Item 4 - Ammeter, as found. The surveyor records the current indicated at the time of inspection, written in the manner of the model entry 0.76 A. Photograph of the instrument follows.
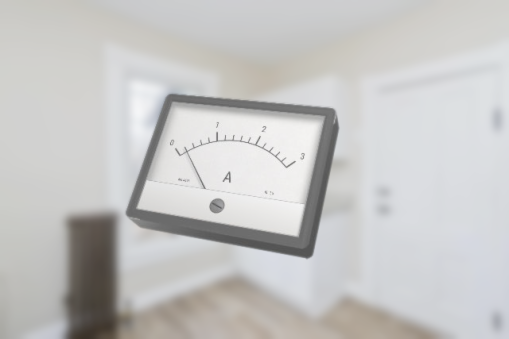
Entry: 0.2 A
